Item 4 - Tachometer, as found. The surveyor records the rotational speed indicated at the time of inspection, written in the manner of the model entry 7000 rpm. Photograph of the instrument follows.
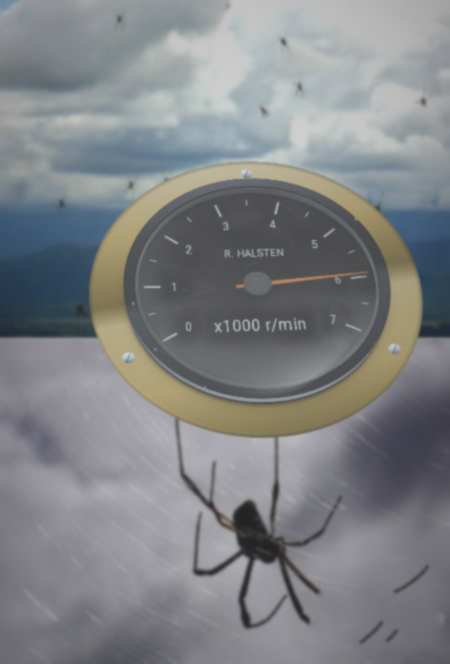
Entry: 6000 rpm
